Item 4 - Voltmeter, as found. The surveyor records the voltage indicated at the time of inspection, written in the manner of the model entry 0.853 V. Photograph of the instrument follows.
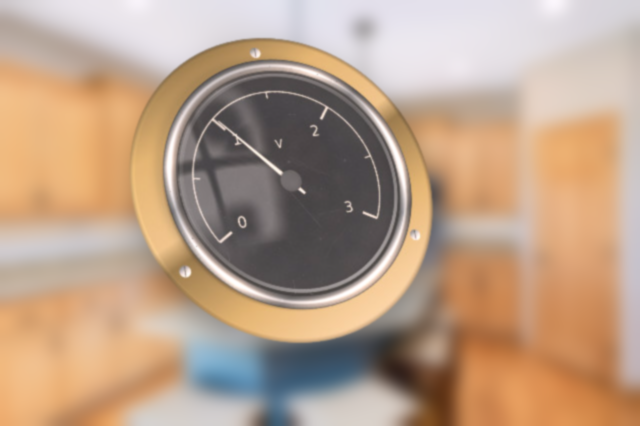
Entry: 1 V
